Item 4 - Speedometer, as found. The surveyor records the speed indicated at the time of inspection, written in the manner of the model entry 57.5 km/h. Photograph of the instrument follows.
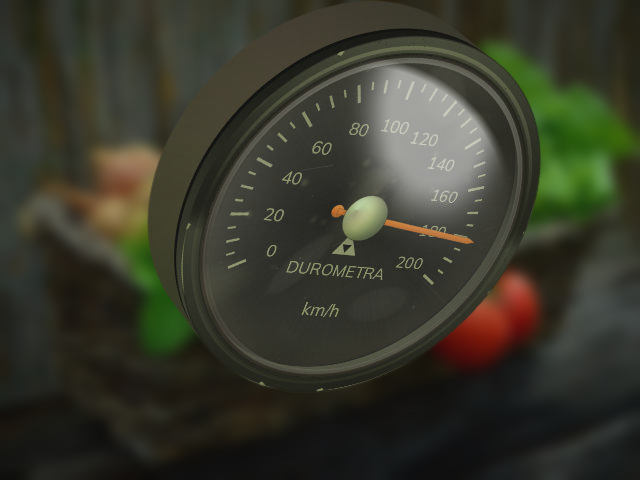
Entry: 180 km/h
